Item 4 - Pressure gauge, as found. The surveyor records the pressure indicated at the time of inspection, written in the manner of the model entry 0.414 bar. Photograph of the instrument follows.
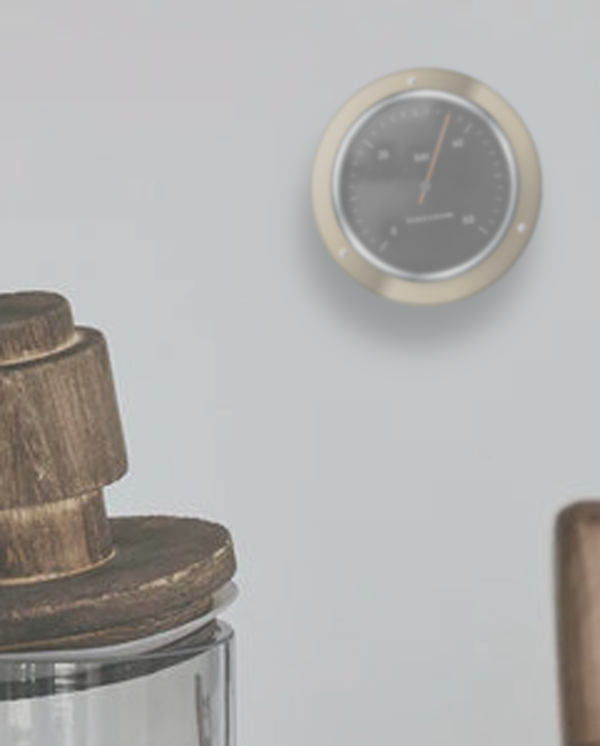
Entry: 36 bar
